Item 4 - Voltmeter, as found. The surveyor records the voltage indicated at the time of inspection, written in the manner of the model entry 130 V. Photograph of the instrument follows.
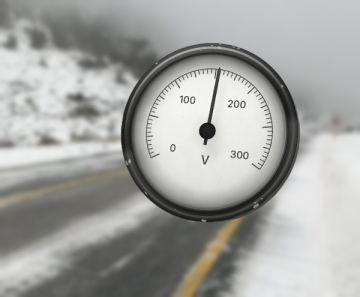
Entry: 155 V
